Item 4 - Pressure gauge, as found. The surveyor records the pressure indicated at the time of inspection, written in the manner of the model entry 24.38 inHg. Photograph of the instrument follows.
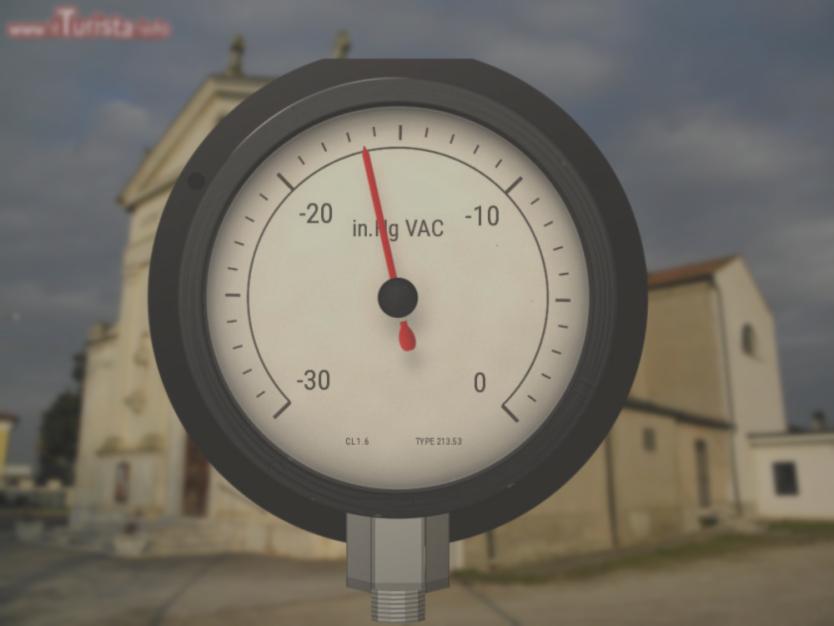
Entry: -16.5 inHg
